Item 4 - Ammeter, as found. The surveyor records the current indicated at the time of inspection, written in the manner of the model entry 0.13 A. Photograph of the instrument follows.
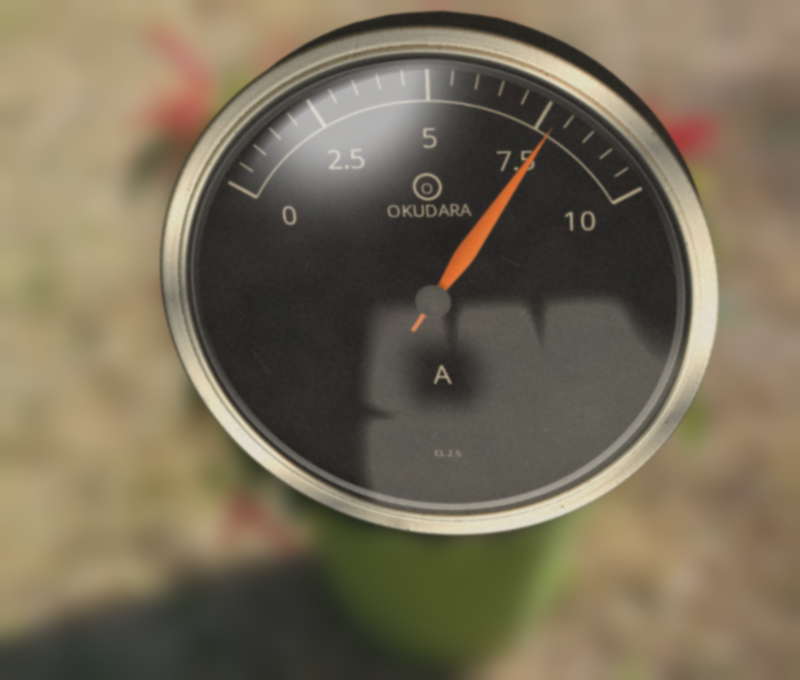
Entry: 7.75 A
